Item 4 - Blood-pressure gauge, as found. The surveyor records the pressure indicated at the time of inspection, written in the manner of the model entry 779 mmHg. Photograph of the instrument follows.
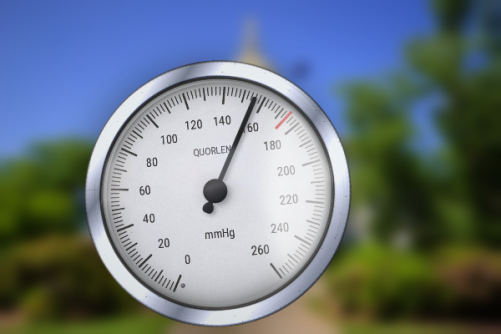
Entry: 156 mmHg
